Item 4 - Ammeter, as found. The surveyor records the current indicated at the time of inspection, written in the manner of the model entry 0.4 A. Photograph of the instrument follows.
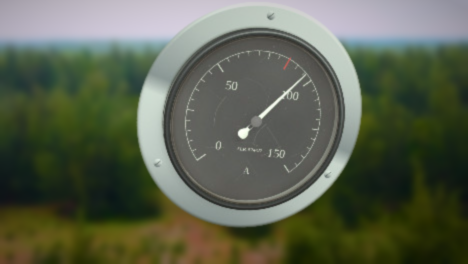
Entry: 95 A
